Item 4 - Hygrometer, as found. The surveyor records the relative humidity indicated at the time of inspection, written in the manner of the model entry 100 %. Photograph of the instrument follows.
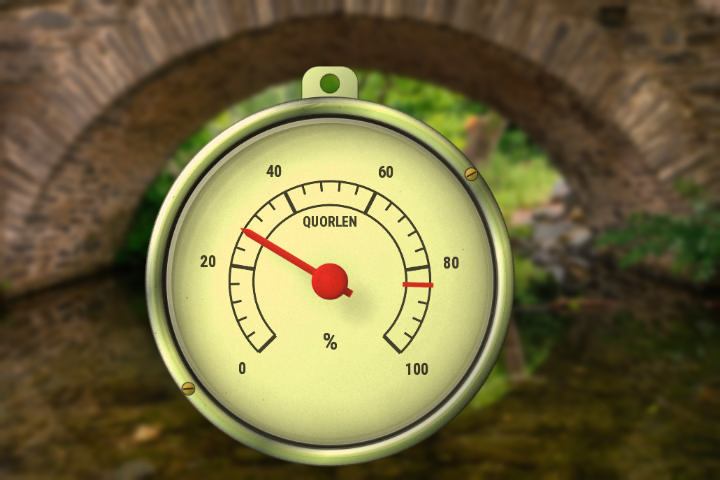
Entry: 28 %
